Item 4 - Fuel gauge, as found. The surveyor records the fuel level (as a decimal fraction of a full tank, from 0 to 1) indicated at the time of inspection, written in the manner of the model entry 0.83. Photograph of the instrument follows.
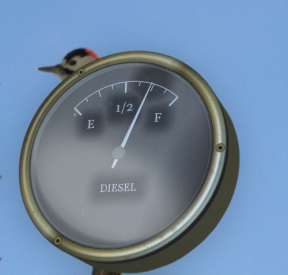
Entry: 0.75
